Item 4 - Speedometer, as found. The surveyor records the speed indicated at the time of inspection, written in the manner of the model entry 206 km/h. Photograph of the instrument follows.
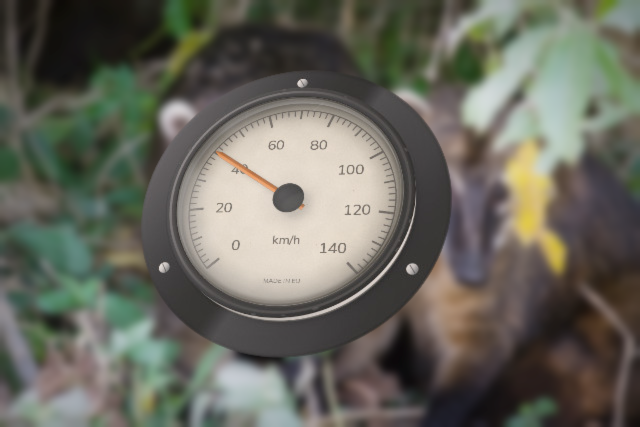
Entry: 40 km/h
